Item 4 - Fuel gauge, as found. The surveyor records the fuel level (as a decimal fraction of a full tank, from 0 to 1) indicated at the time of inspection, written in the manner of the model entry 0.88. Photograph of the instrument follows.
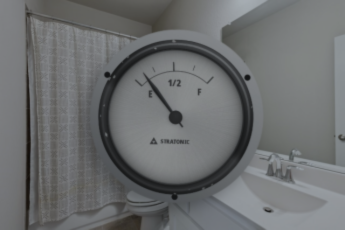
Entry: 0.125
